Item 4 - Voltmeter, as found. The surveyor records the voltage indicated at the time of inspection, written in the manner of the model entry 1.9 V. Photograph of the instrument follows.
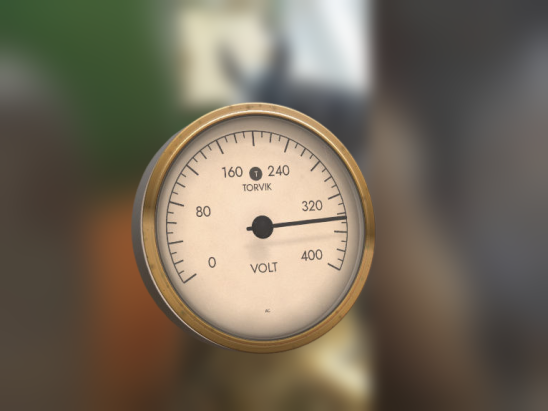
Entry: 345 V
